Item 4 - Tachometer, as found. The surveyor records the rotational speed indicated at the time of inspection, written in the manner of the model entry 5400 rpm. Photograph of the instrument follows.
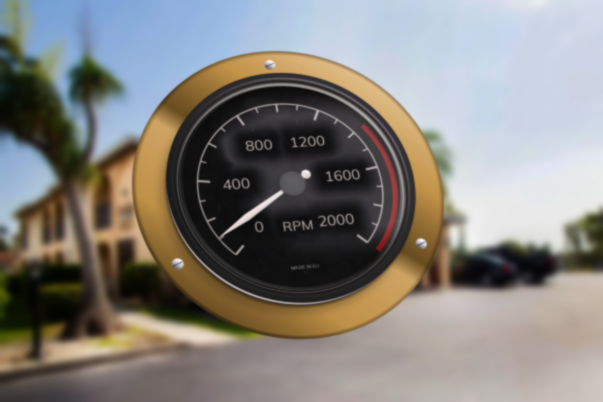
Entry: 100 rpm
